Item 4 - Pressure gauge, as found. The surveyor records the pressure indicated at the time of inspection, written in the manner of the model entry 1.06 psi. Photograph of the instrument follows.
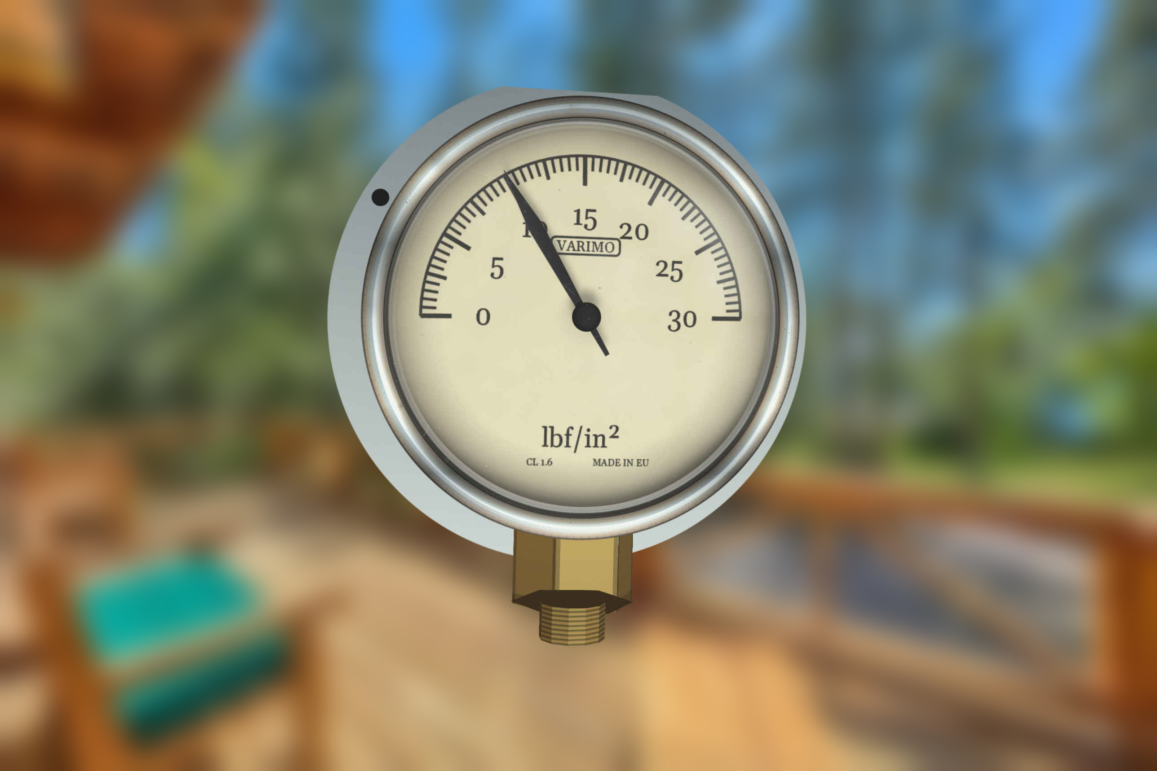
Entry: 10 psi
